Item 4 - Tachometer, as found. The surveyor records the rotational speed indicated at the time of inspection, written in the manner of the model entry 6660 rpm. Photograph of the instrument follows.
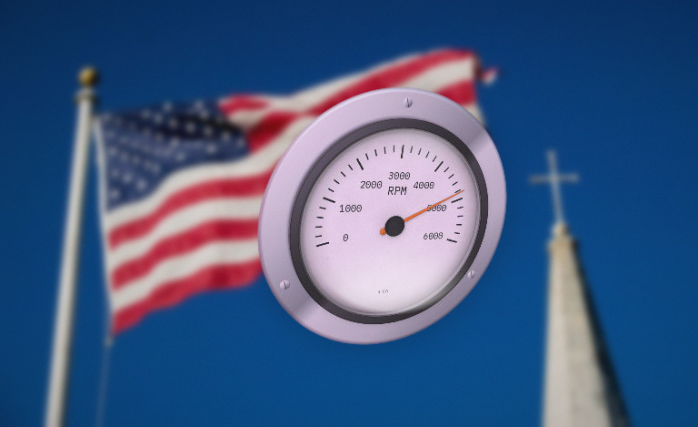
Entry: 4800 rpm
